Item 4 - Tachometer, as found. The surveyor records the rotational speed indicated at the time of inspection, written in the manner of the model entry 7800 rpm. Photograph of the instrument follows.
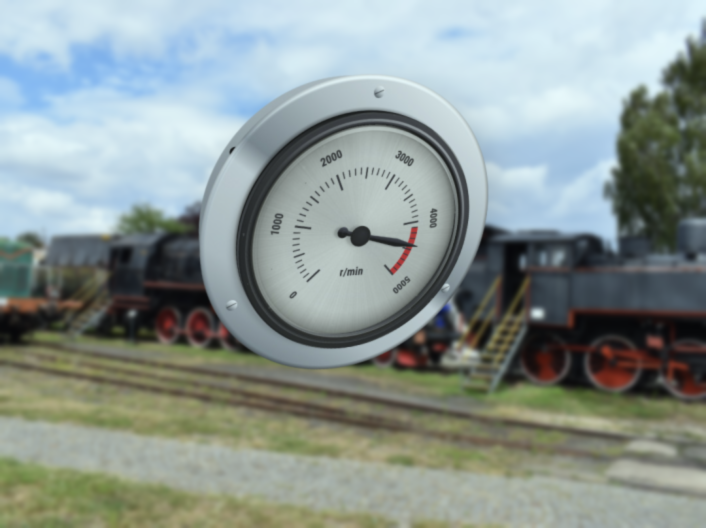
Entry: 4400 rpm
